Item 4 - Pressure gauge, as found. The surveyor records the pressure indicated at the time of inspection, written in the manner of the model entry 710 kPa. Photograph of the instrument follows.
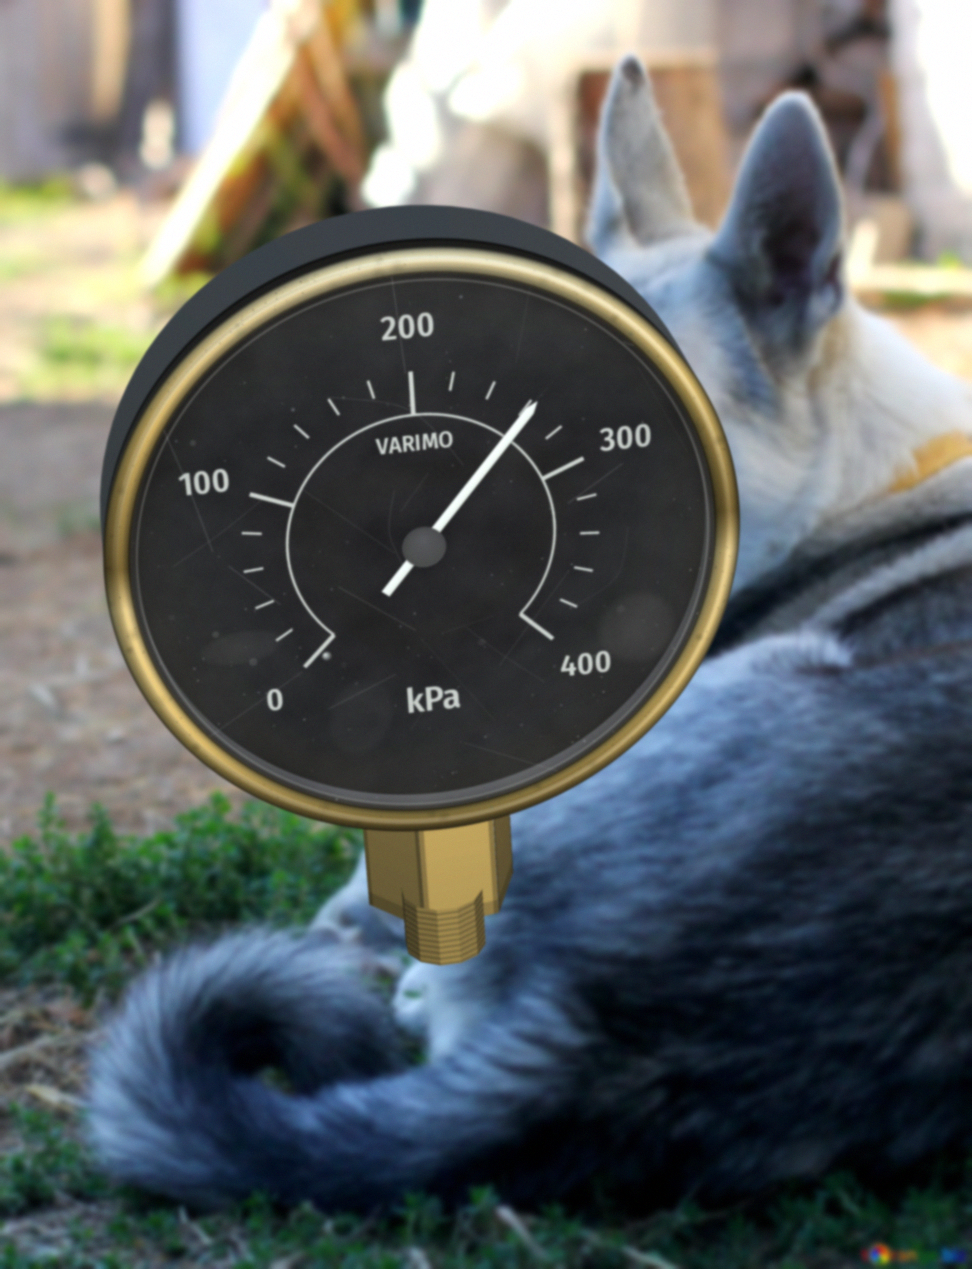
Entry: 260 kPa
